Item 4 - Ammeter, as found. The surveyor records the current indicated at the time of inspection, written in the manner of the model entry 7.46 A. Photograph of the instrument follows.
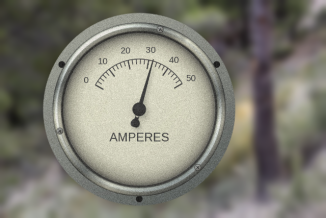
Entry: 32 A
